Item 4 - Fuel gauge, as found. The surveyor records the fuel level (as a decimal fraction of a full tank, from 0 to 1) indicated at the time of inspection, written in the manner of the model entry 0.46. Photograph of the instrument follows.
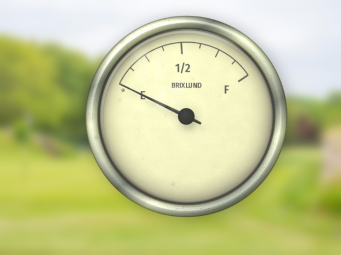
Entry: 0
